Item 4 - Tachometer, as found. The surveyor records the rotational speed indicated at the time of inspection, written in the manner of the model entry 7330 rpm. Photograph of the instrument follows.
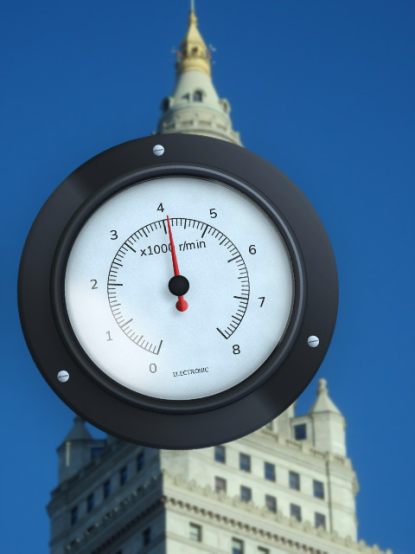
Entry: 4100 rpm
